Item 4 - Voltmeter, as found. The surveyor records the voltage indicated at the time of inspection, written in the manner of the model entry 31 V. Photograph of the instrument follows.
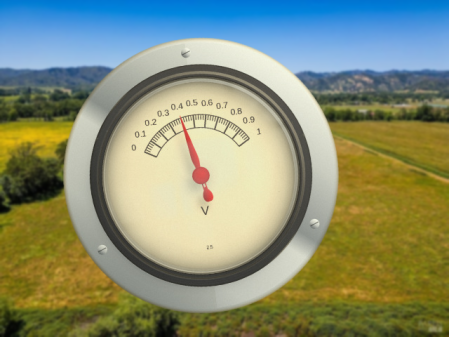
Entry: 0.4 V
